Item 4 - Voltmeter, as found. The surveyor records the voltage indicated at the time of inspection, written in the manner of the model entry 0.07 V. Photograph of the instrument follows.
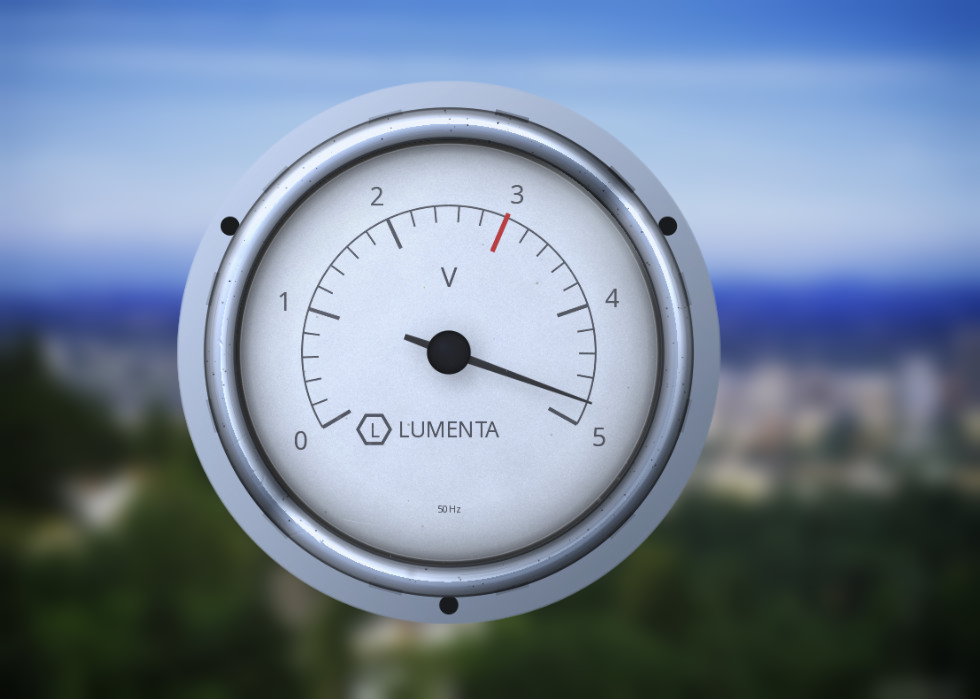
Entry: 4.8 V
